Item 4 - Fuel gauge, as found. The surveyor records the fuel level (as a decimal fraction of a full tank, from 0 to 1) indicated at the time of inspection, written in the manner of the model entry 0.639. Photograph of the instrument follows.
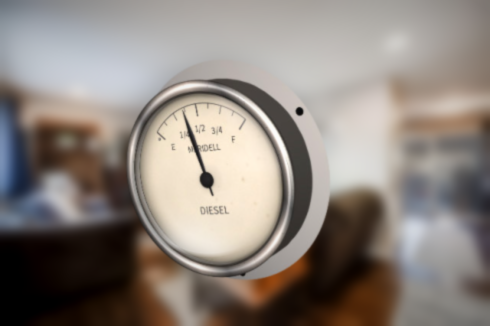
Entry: 0.375
